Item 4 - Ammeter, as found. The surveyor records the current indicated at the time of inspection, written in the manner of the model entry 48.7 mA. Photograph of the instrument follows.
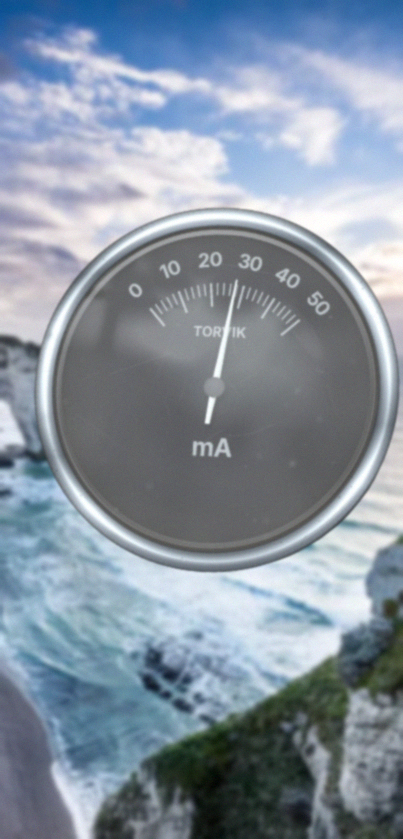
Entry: 28 mA
